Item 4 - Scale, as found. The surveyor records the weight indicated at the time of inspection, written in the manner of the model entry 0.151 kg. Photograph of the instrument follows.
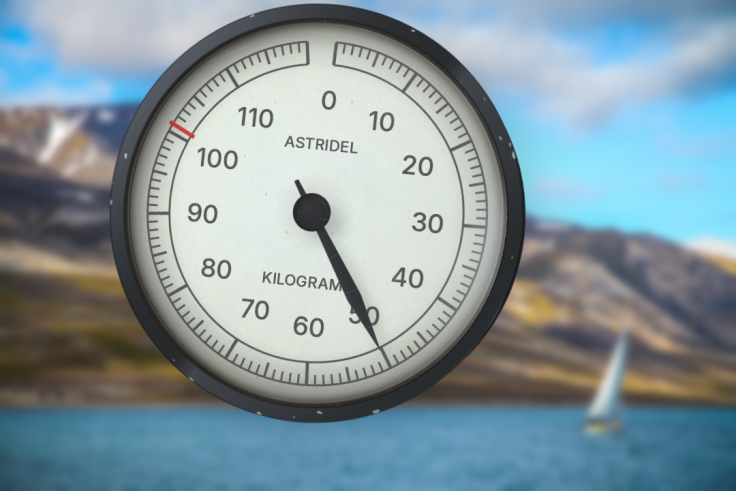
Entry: 50 kg
